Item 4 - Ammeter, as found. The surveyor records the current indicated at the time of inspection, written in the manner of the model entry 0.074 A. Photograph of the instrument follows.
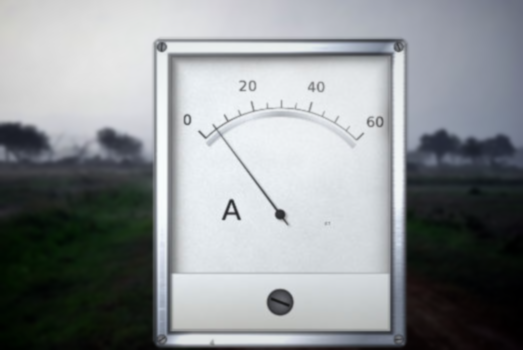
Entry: 5 A
